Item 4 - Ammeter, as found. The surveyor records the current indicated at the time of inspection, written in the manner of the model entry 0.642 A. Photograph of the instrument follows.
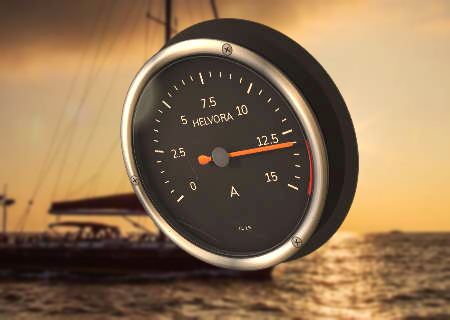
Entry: 13 A
